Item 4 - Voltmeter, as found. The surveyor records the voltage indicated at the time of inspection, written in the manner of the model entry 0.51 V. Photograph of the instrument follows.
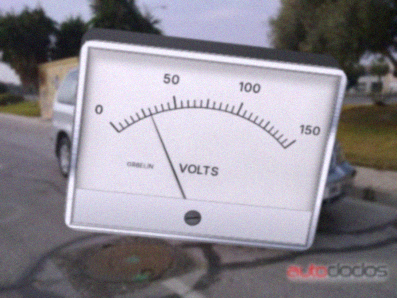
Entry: 30 V
